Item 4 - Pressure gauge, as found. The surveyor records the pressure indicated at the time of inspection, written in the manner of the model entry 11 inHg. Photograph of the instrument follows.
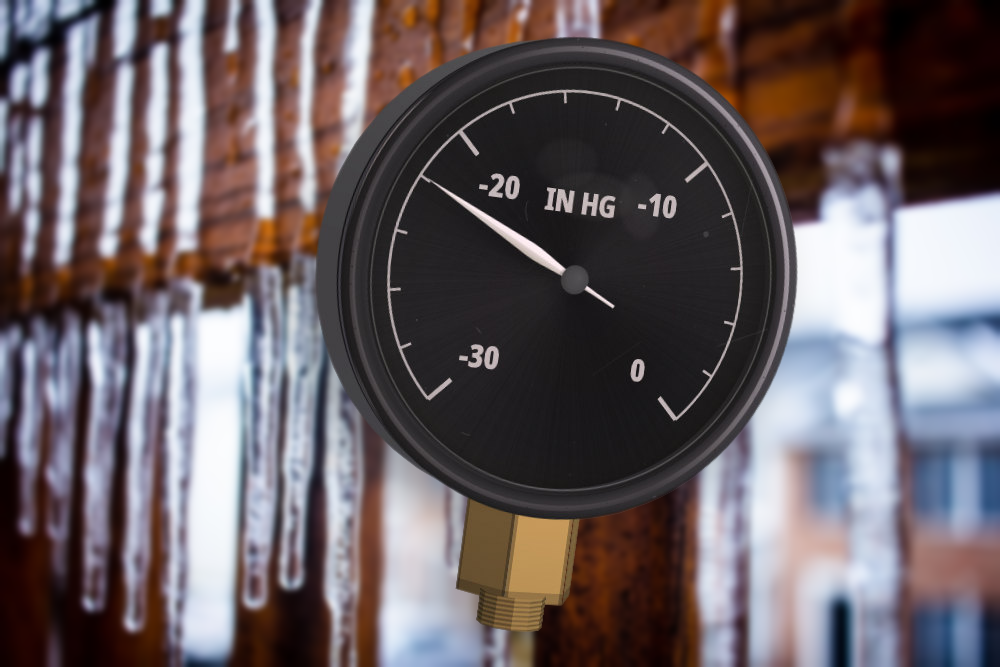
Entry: -22 inHg
